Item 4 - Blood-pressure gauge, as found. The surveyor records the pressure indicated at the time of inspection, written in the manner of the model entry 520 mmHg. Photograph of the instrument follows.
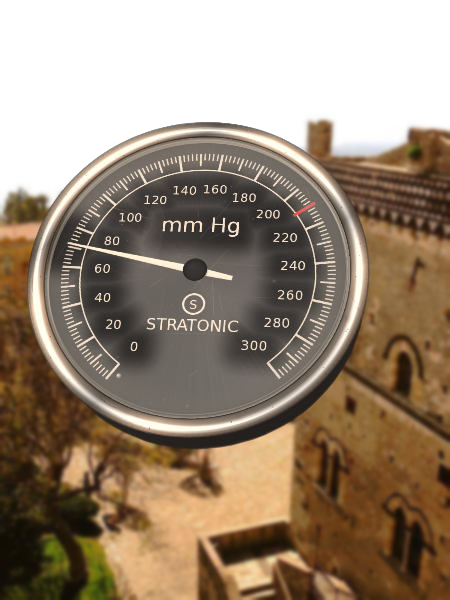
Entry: 70 mmHg
